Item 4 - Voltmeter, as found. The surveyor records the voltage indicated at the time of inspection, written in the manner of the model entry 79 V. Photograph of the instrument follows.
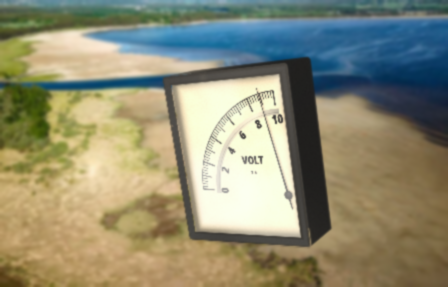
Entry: 9 V
